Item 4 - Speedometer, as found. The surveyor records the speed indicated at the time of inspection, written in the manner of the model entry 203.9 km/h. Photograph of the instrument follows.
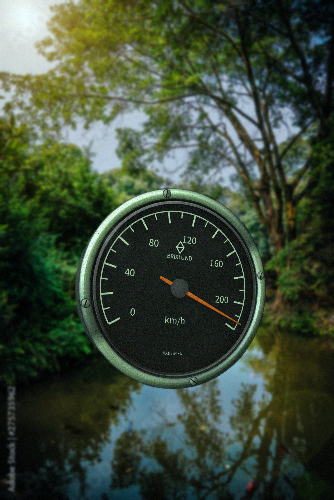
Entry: 215 km/h
